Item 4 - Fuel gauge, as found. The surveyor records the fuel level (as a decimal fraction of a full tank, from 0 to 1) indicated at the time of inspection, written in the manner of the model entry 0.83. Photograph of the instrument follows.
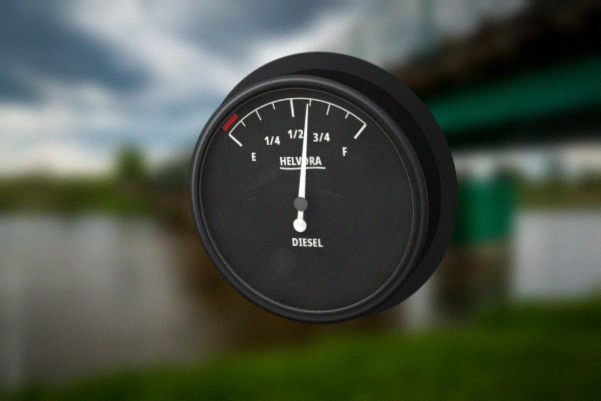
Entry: 0.625
